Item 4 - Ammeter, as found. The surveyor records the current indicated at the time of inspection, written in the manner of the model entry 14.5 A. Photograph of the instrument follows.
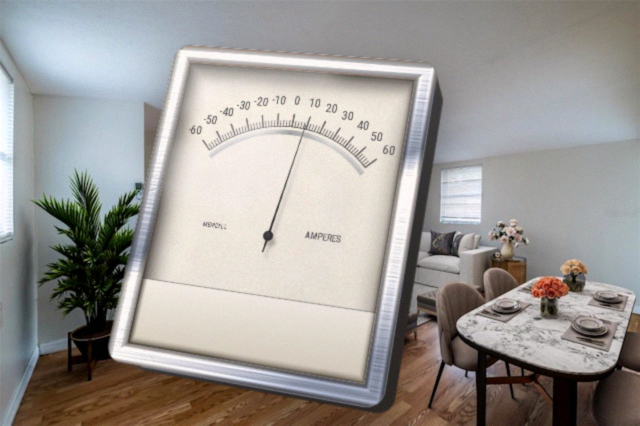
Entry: 10 A
